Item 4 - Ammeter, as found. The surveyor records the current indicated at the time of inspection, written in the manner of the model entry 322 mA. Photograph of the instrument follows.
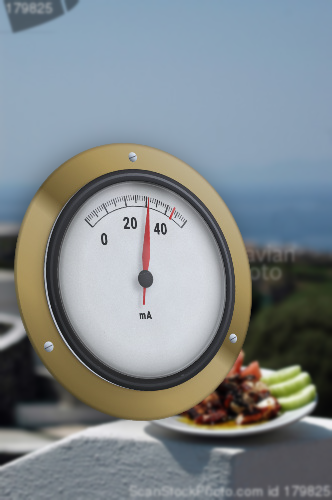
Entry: 30 mA
